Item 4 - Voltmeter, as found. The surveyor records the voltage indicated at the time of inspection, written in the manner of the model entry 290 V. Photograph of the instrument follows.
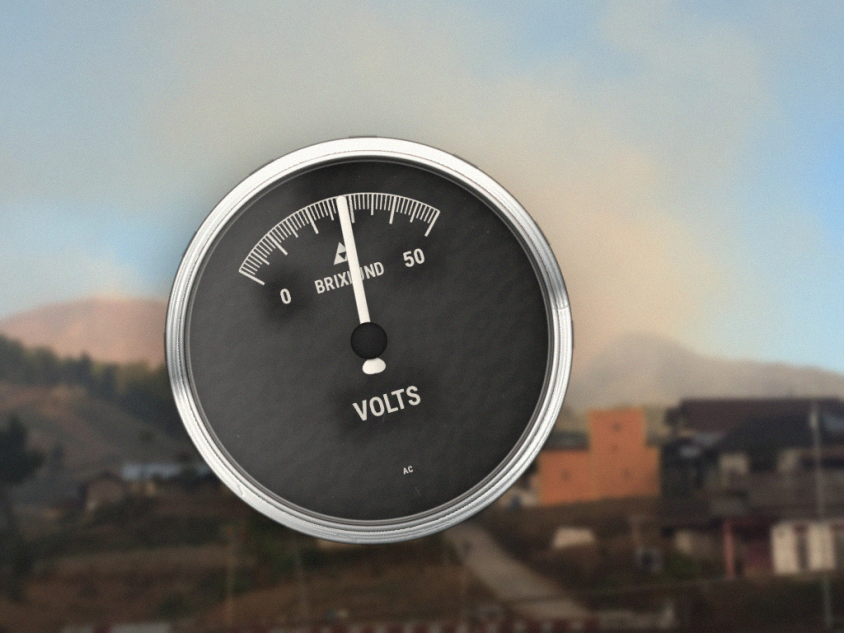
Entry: 28 V
